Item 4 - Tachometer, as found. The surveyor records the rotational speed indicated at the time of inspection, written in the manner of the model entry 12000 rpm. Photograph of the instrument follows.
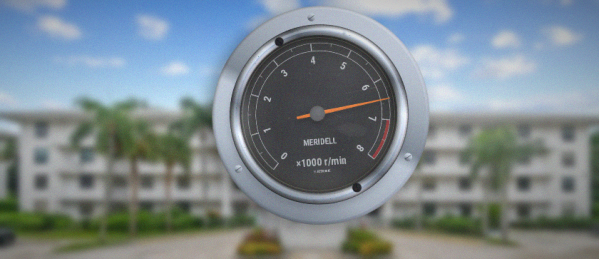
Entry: 6500 rpm
